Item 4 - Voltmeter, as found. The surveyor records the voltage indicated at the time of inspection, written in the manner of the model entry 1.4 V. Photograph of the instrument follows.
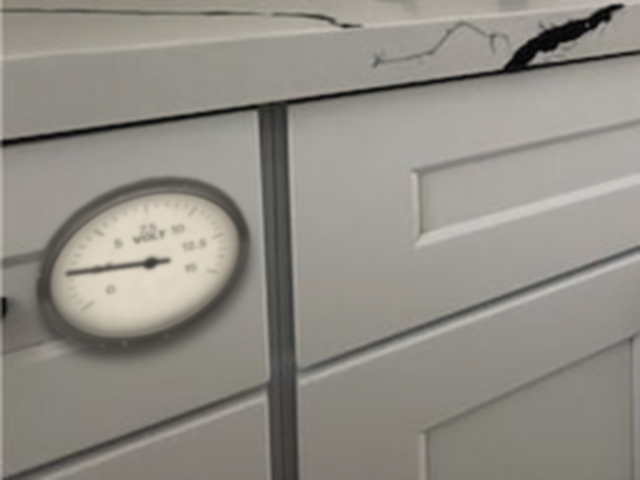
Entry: 2.5 V
